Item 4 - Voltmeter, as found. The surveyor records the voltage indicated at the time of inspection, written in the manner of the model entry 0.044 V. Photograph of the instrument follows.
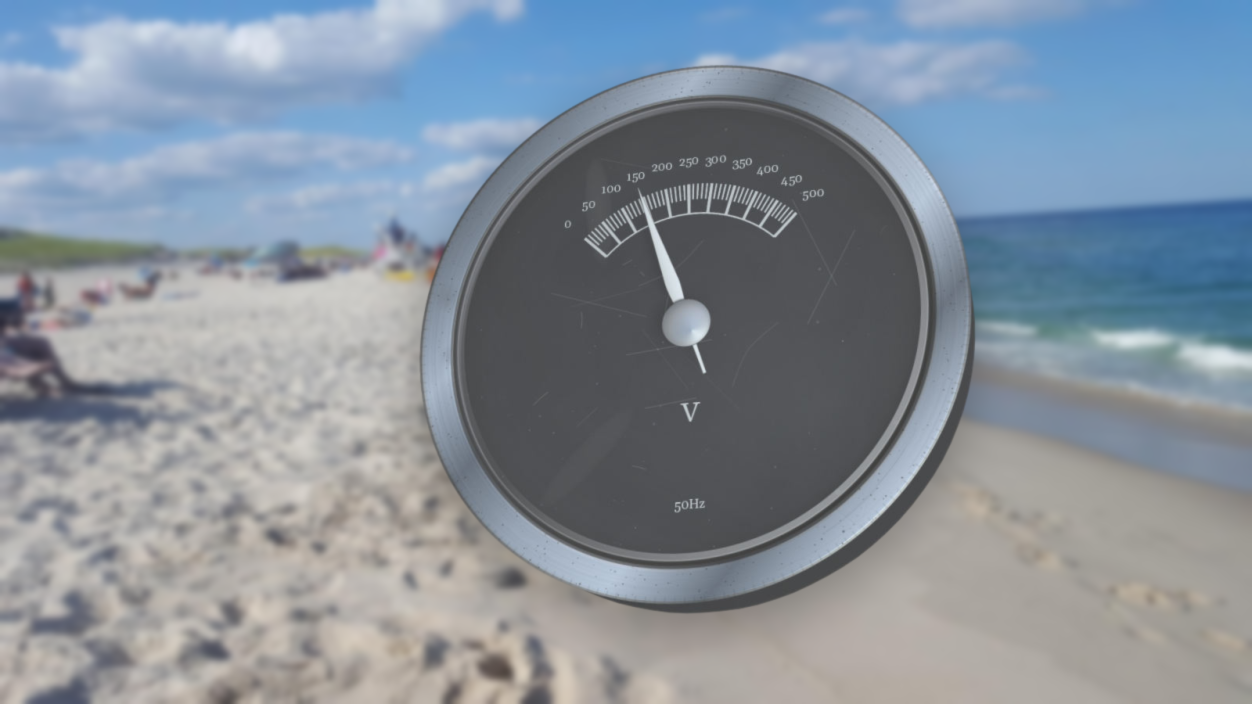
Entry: 150 V
